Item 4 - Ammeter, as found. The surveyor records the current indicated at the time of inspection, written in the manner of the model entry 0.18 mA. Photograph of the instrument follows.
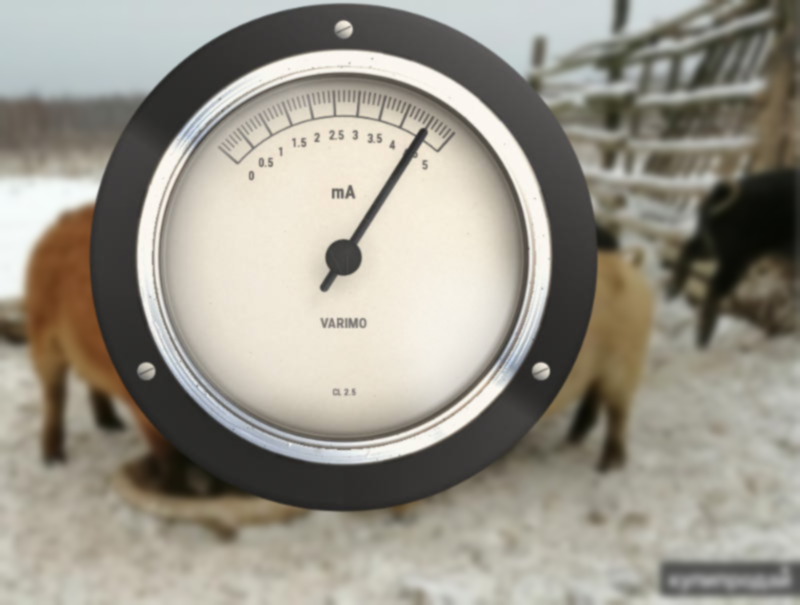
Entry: 4.5 mA
